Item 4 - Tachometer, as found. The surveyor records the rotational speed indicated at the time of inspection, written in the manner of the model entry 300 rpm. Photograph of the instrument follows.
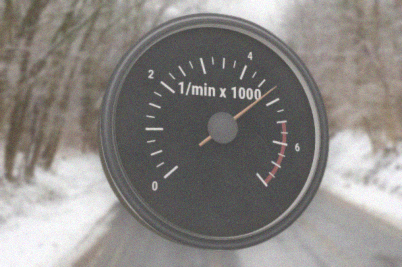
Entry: 4750 rpm
